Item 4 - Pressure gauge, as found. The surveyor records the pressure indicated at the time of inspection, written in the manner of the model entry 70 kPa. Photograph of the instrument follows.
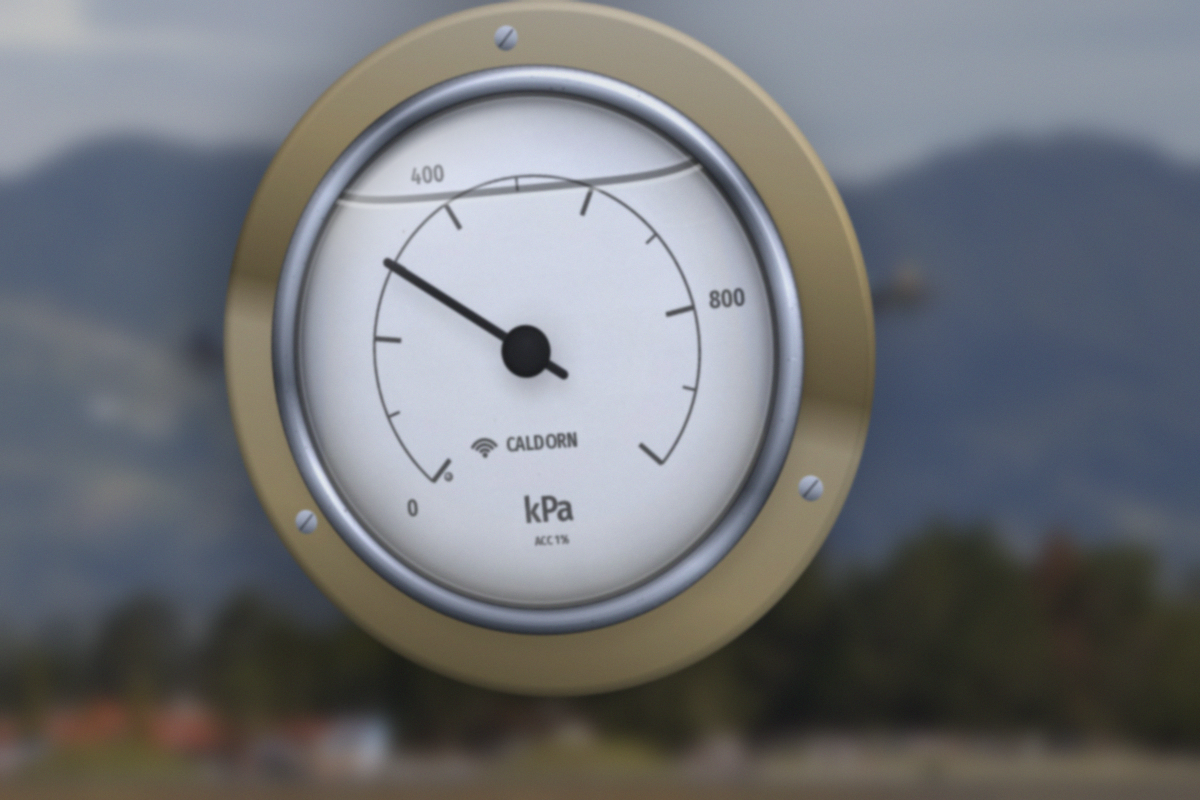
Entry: 300 kPa
